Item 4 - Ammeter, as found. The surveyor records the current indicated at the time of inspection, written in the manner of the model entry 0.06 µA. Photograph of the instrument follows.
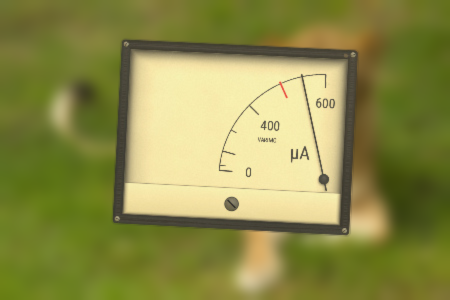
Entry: 550 µA
